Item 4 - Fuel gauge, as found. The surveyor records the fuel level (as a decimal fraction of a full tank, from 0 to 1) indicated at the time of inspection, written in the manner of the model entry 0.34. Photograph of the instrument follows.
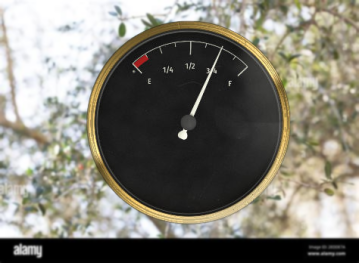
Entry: 0.75
